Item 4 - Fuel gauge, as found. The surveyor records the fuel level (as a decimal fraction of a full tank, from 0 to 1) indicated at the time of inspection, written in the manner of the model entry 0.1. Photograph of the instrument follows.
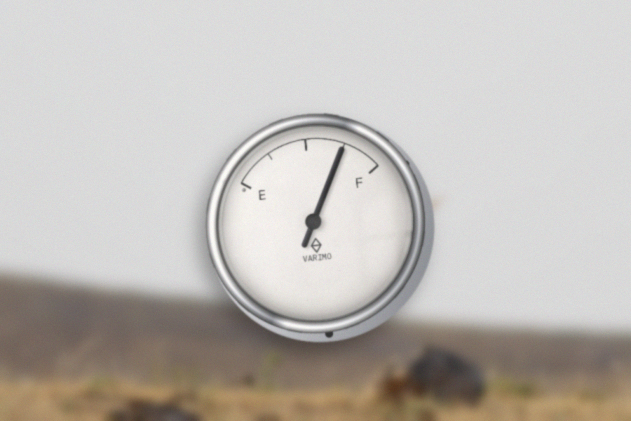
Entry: 0.75
